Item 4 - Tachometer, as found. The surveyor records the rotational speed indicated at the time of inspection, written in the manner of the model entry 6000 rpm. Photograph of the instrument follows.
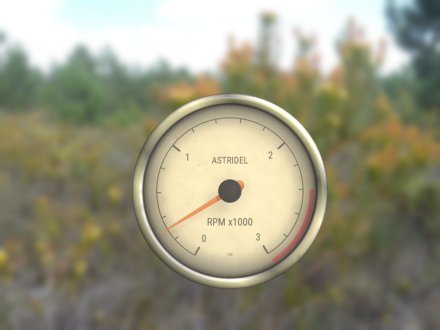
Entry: 300 rpm
